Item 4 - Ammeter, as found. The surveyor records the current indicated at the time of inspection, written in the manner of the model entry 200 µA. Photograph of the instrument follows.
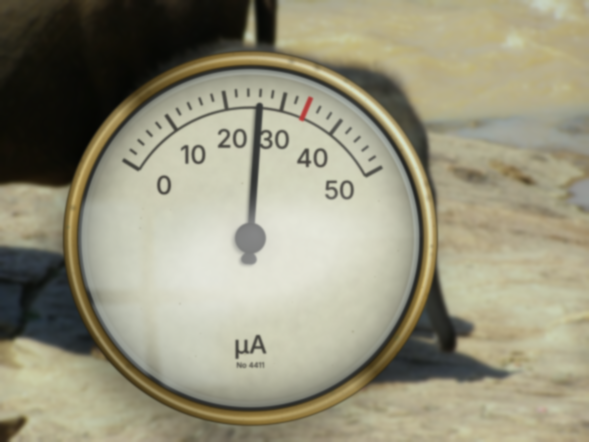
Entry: 26 µA
